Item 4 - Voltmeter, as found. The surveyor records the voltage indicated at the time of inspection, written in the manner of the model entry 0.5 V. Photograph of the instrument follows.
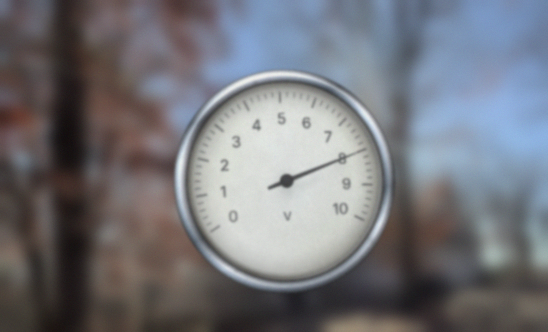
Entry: 8 V
